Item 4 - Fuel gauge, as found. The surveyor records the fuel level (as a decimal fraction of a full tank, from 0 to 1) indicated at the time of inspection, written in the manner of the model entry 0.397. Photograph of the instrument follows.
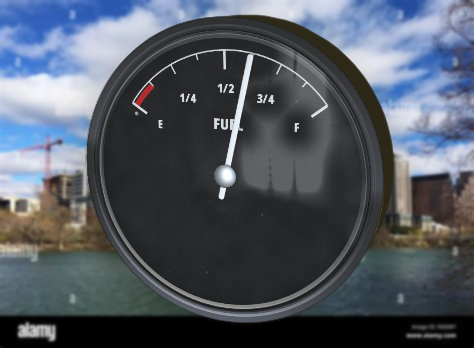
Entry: 0.625
